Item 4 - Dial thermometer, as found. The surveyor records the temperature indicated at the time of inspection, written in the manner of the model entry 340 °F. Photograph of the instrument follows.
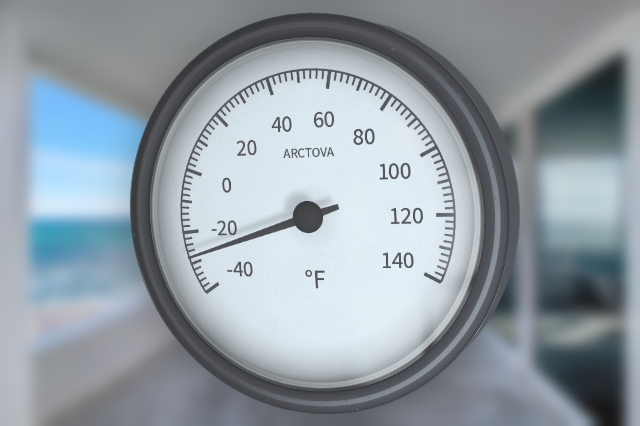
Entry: -28 °F
